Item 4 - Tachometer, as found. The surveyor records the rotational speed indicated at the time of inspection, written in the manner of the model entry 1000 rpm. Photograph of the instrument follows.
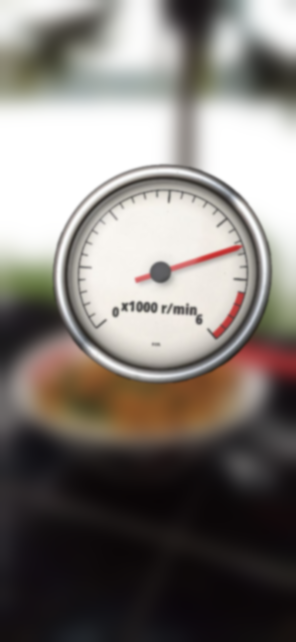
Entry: 4500 rpm
